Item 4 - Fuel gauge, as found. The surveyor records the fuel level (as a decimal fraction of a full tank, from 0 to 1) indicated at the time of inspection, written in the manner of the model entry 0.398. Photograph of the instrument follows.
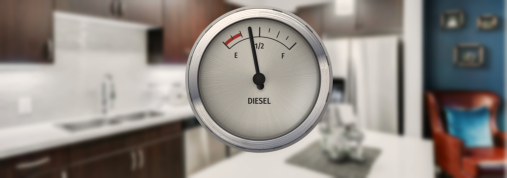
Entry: 0.375
